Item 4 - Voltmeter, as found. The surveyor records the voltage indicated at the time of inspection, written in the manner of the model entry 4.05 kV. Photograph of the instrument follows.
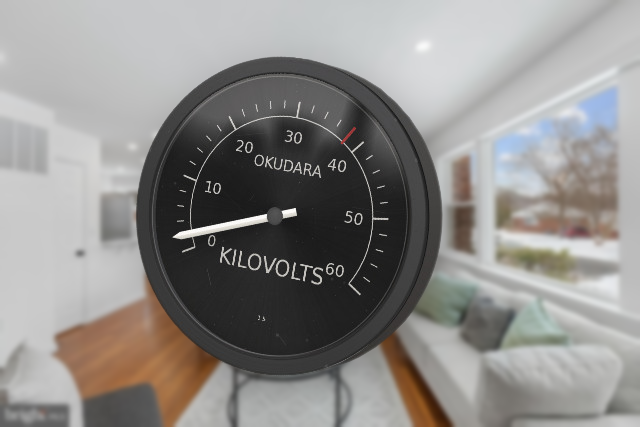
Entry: 2 kV
